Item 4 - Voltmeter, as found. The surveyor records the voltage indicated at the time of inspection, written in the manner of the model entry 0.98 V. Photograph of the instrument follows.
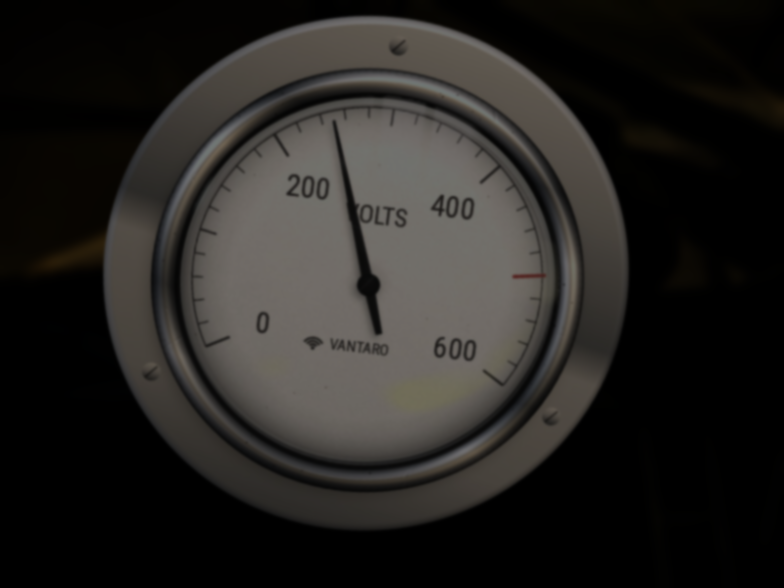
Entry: 250 V
